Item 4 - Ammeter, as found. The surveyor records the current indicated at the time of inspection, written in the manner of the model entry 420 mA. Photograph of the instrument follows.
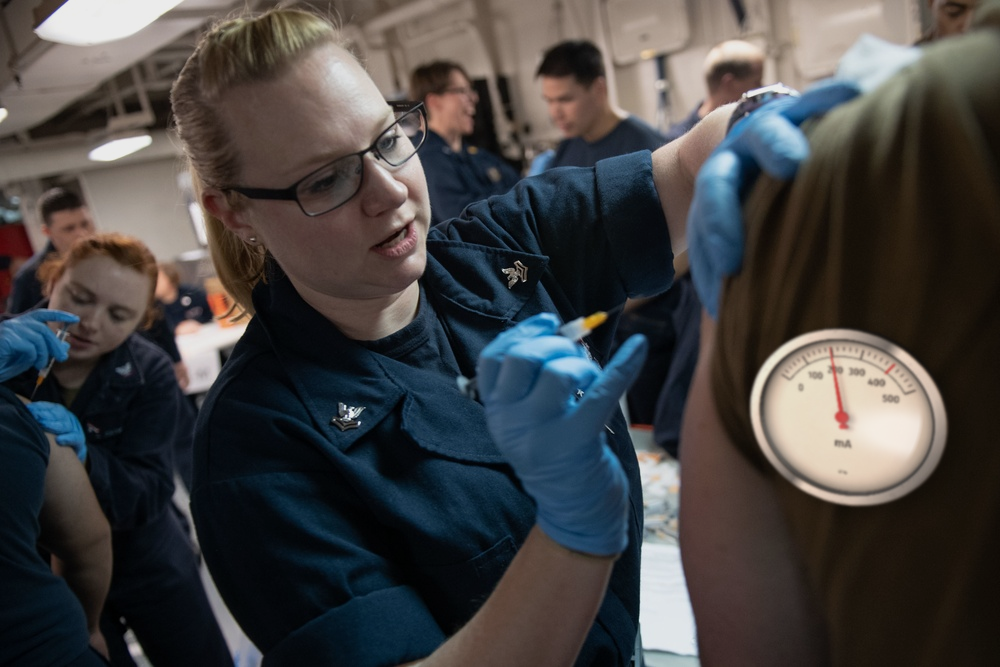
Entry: 200 mA
